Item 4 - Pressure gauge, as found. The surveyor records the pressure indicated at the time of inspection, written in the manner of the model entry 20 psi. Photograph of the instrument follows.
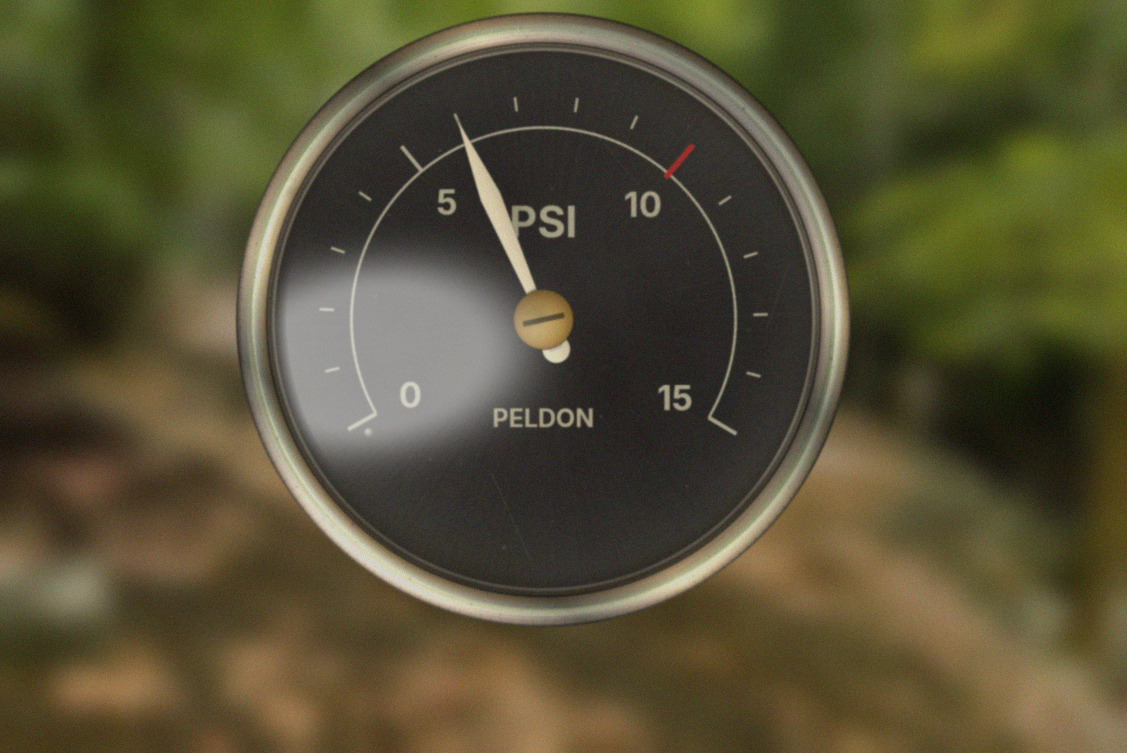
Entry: 6 psi
